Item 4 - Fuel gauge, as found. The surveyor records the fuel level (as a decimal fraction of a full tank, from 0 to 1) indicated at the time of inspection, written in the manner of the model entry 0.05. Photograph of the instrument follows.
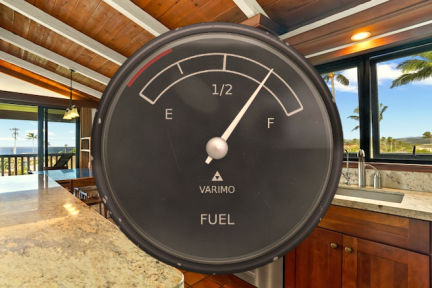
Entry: 0.75
